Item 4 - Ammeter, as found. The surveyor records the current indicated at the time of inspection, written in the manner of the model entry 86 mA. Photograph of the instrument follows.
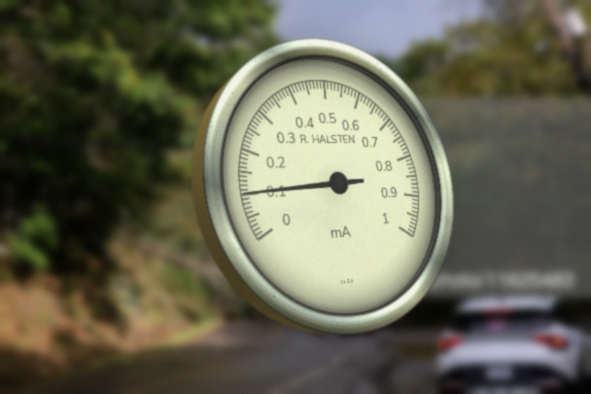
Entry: 0.1 mA
